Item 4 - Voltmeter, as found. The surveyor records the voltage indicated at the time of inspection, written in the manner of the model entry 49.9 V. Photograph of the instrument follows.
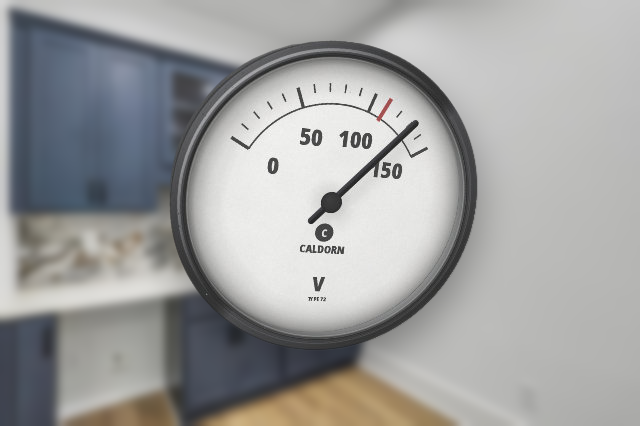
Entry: 130 V
